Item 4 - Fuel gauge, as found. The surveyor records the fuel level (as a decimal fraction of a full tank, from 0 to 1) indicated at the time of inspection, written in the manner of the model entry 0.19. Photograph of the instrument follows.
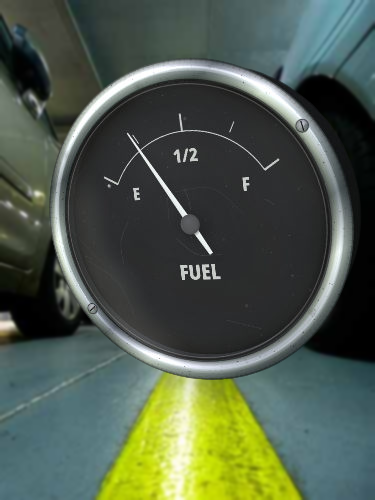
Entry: 0.25
